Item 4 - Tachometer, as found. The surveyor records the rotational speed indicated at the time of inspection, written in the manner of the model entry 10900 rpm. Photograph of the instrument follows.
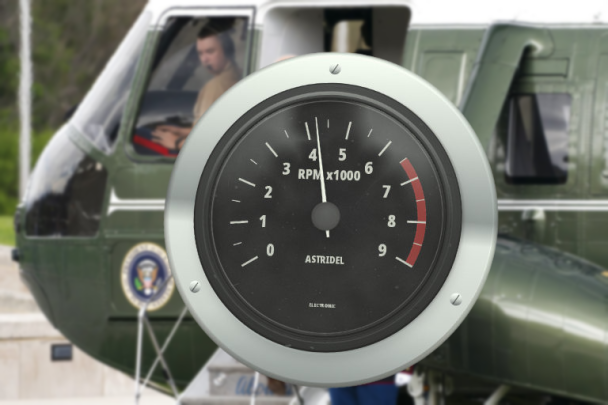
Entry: 4250 rpm
